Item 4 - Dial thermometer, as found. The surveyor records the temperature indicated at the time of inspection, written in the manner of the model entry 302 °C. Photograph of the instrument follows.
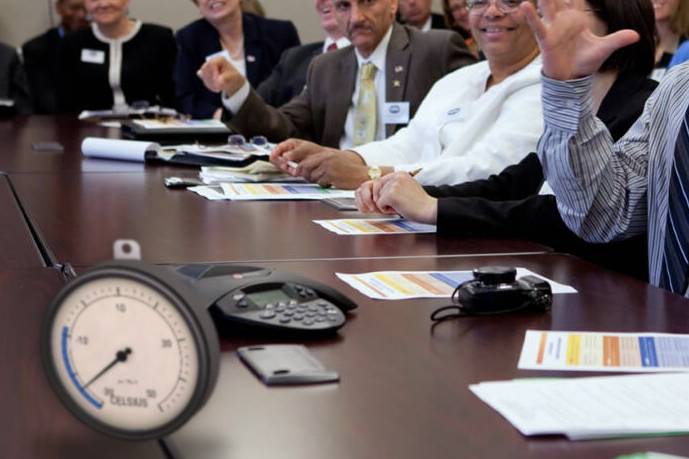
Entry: -24 °C
